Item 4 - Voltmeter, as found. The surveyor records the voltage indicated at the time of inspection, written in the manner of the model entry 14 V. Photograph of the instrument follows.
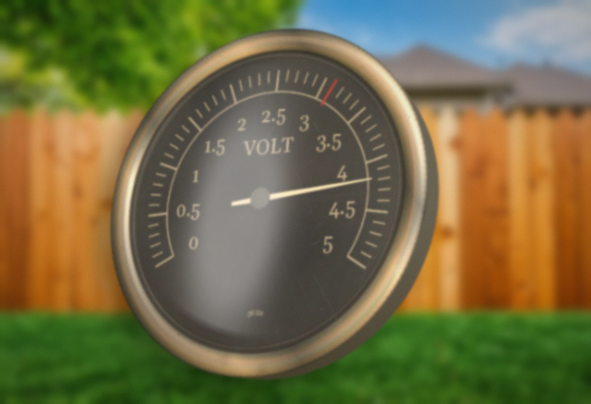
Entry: 4.2 V
